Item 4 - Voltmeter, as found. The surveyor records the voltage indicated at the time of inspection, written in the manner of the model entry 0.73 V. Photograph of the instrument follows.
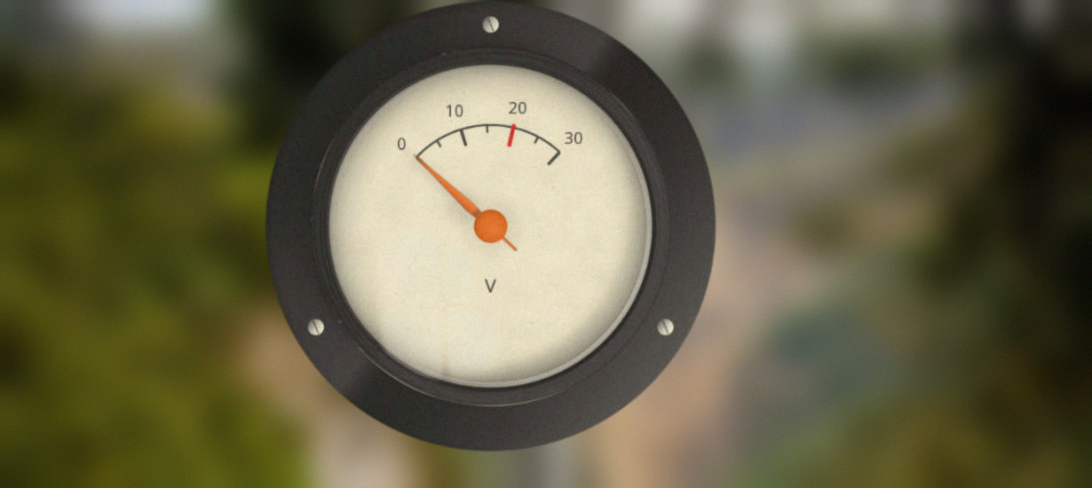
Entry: 0 V
